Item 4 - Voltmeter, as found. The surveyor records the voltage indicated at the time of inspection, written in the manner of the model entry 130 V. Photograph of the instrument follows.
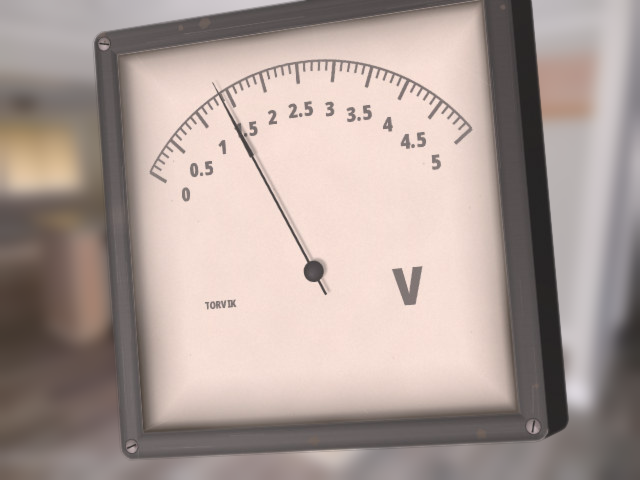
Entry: 1.4 V
